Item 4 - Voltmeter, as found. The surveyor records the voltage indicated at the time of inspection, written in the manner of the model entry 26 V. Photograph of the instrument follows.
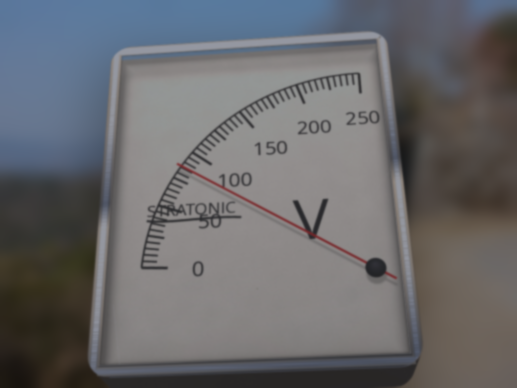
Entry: 85 V
